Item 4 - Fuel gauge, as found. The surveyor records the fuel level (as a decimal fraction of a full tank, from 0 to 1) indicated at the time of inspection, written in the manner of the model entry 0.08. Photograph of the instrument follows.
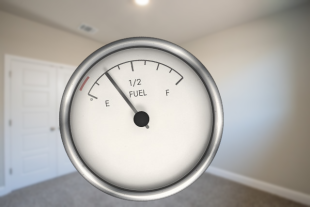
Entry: 0.25
